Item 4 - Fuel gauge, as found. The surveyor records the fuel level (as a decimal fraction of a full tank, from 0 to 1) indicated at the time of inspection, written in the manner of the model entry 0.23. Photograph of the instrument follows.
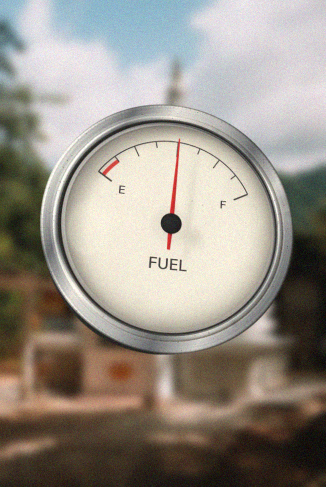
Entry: 0.5
